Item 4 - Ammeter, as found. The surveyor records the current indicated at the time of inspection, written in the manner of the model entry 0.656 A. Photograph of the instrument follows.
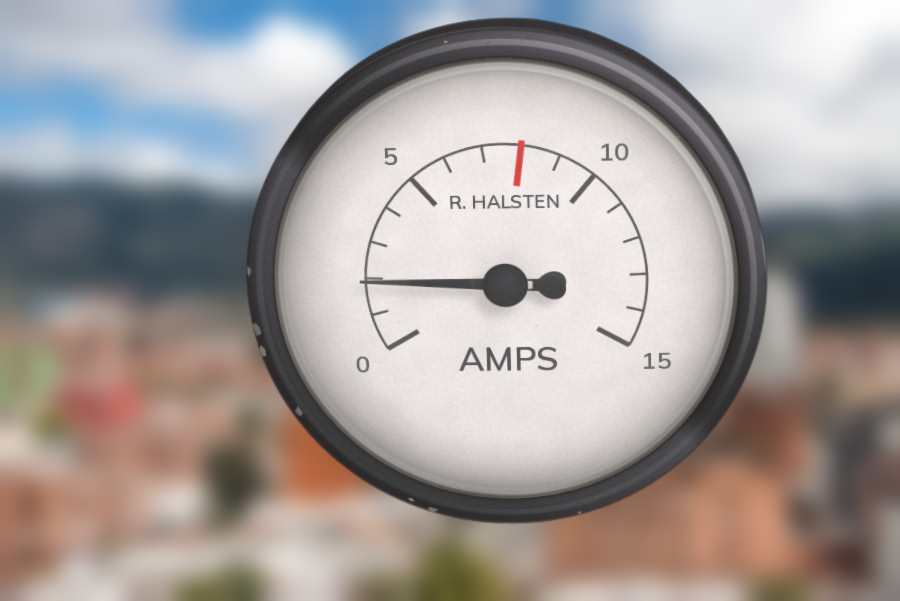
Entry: 2 A
